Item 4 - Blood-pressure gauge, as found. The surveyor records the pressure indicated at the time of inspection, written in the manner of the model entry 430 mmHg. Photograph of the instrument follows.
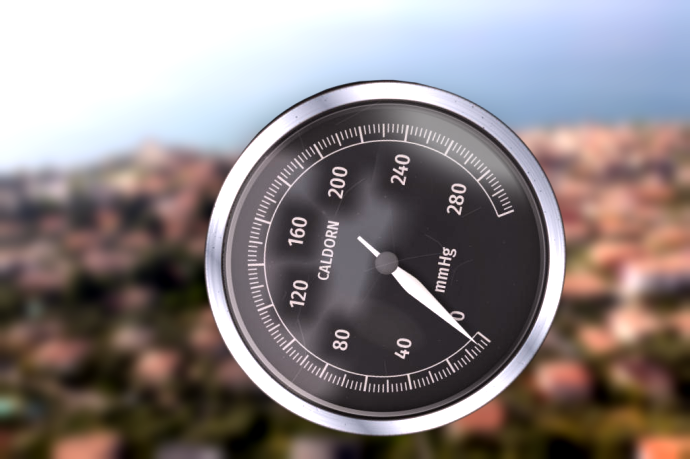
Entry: 4 mmHg
